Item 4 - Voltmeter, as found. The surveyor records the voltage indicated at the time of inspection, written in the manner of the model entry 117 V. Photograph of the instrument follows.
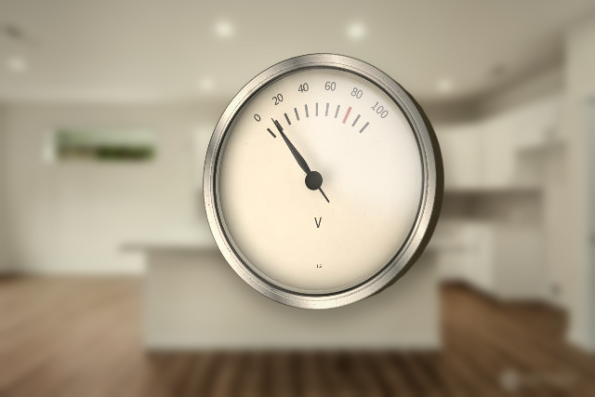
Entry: 10 V
